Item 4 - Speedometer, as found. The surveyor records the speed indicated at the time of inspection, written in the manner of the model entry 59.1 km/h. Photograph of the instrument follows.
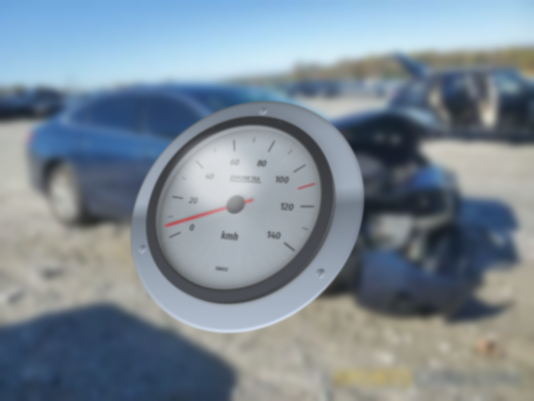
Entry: 5 km/h
